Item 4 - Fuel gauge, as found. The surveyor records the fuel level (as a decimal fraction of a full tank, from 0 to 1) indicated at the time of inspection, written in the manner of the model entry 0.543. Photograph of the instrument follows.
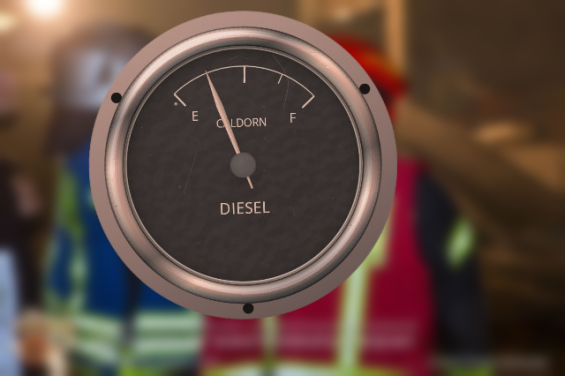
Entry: 0.25
